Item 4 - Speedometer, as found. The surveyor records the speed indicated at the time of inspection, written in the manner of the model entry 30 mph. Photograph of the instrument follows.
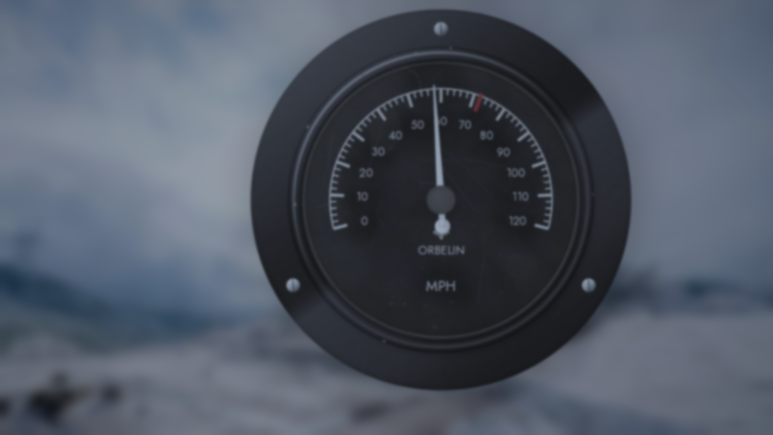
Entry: 58 mph
